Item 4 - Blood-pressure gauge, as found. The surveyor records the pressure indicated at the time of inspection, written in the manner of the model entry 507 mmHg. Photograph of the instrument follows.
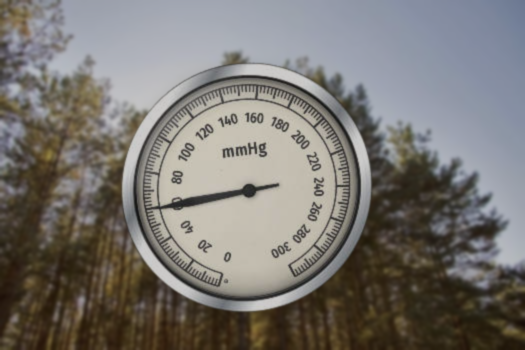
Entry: 60 mmHg
